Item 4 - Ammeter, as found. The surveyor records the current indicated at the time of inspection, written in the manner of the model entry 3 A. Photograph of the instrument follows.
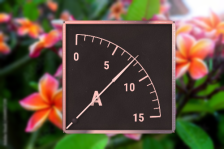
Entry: 7.5 A
